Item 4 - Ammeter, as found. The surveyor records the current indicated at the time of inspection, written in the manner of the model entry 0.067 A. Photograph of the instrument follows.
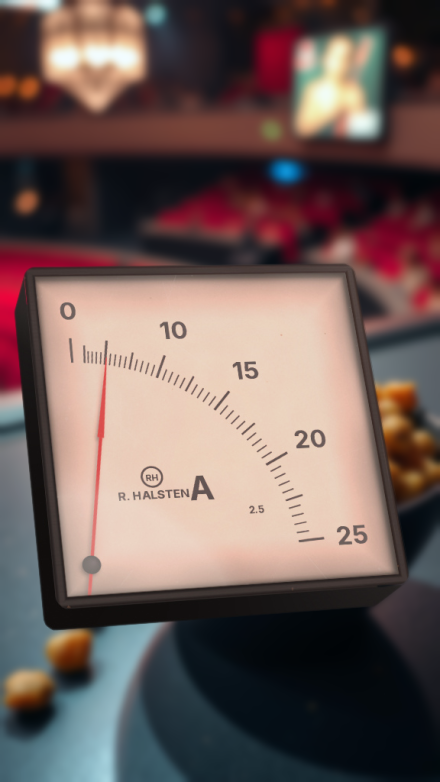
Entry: 5 A
